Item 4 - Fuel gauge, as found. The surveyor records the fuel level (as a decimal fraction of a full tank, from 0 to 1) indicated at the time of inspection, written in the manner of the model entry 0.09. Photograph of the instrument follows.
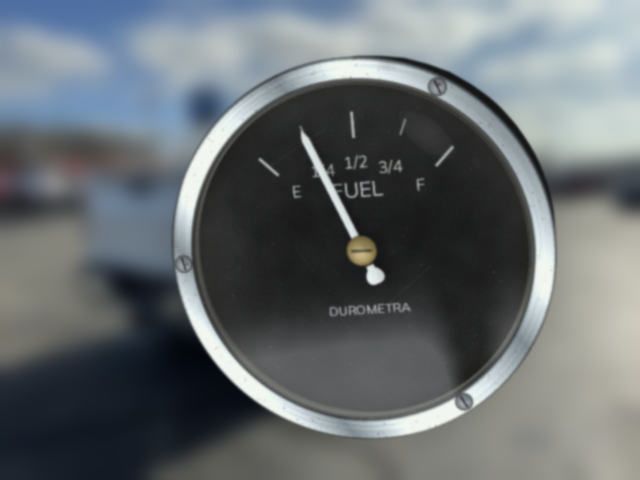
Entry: 0.25
